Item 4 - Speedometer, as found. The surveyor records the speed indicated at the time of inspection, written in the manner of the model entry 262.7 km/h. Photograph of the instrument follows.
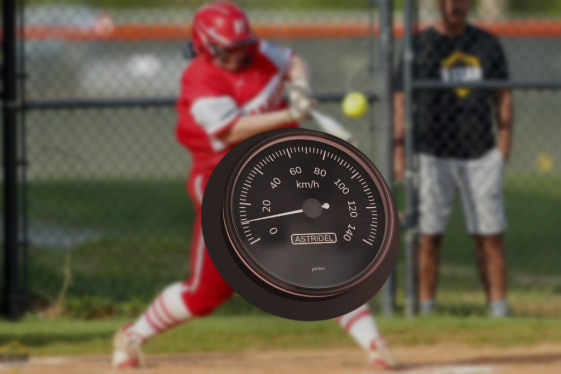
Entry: 10 km/h
